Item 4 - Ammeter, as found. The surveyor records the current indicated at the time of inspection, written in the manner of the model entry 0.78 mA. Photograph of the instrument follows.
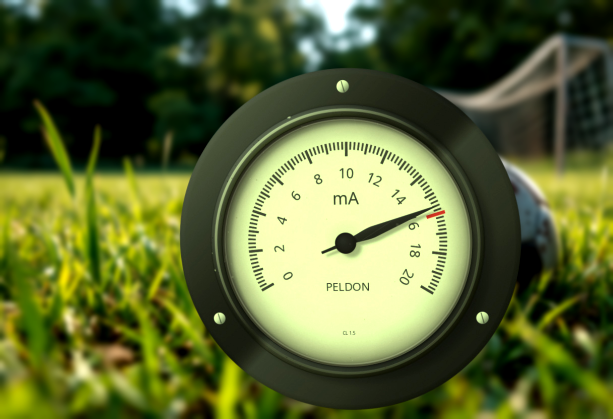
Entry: 15.6 mA
